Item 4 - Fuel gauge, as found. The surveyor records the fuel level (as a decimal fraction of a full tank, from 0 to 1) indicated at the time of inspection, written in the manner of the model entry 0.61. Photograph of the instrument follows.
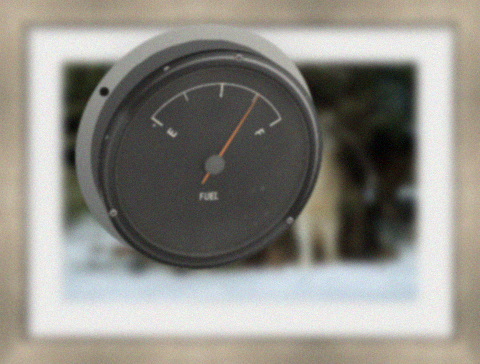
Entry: 0.75
